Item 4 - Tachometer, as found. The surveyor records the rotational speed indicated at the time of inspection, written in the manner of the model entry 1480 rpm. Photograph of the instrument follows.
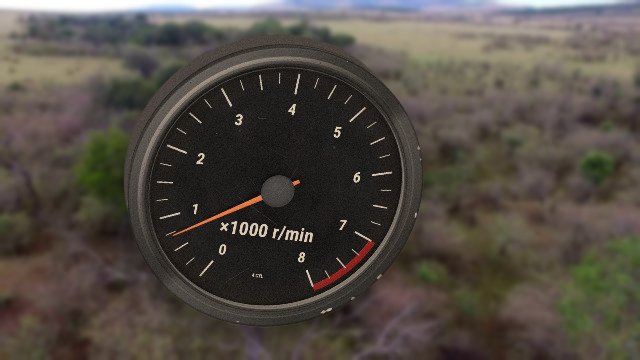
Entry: 750 rpm
